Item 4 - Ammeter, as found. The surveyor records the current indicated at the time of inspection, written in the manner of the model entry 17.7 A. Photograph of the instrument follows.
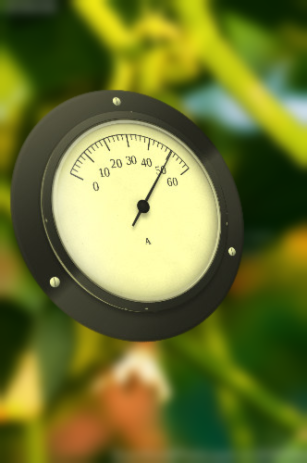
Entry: 50 A
